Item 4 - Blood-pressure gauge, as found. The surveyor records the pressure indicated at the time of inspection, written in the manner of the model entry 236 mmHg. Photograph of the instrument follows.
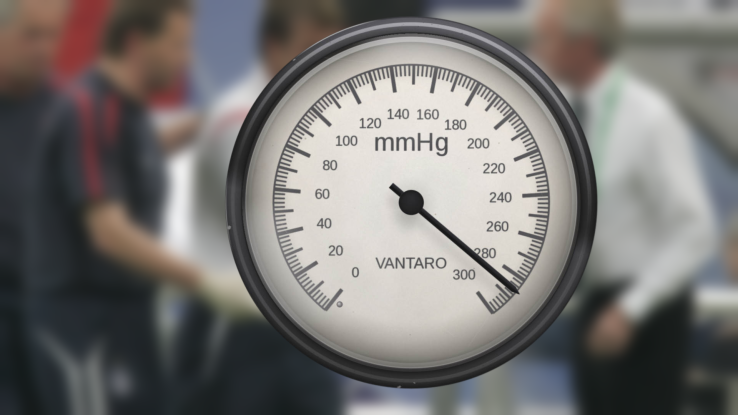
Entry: 286 mmHg
